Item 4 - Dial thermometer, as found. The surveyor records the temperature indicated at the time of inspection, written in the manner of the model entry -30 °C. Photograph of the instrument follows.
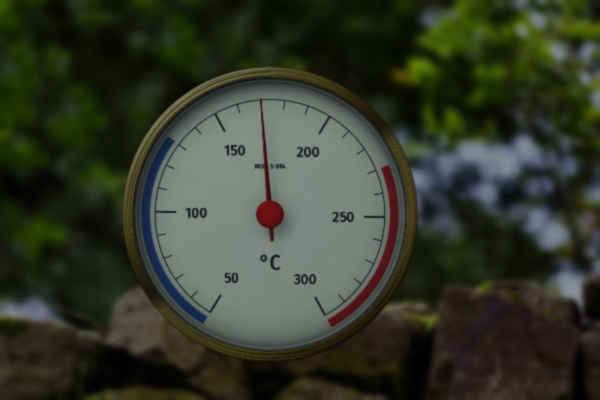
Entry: 170 °C
